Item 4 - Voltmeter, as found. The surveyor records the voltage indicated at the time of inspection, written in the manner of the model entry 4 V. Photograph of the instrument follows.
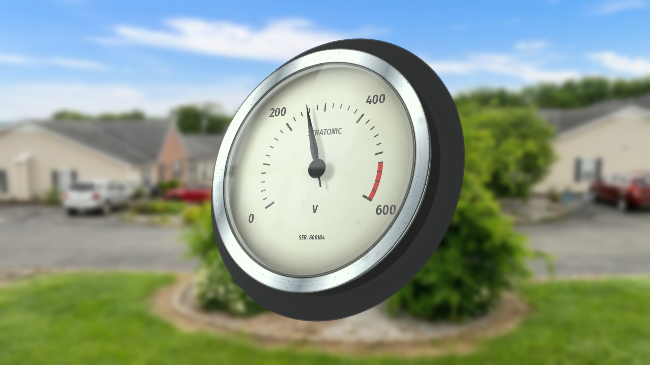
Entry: 260 V
